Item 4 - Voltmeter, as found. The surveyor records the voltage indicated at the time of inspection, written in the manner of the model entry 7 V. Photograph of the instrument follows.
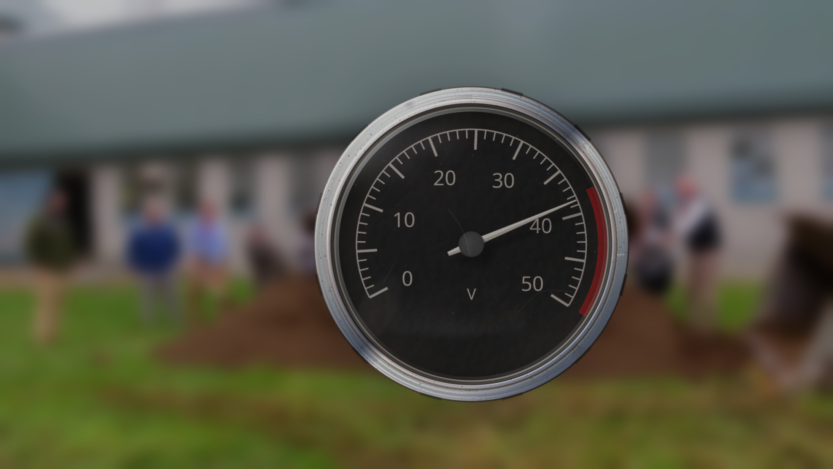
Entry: 38.5 V
